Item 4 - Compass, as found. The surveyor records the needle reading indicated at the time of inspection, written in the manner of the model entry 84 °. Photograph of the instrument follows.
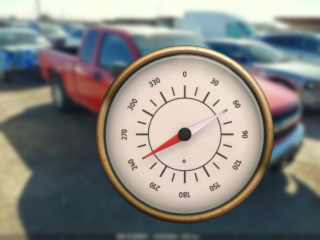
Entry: 240 °
